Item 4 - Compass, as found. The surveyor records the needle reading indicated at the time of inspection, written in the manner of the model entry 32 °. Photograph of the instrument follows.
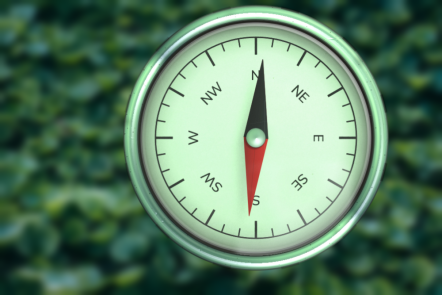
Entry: 185 °
